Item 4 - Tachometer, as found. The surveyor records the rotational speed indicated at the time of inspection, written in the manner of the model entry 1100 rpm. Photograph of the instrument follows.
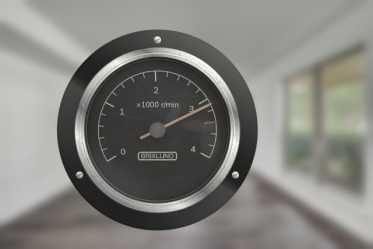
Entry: 3100 rpm
